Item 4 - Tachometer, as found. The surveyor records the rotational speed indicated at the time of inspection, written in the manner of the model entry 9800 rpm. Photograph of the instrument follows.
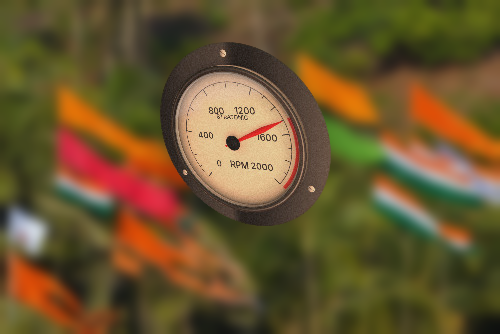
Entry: 1500 rpm
